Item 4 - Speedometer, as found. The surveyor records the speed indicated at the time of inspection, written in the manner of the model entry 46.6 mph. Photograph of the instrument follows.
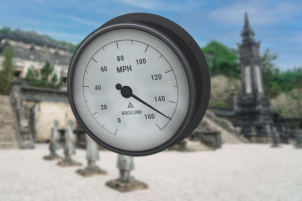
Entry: 150 mph
